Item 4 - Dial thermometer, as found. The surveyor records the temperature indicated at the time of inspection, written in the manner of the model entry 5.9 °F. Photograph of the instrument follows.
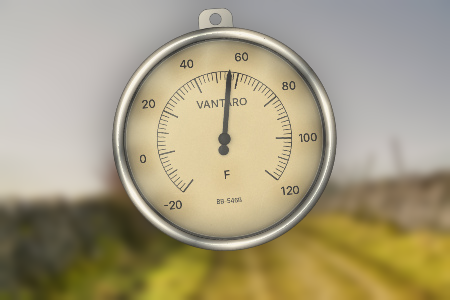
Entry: 56 °F
